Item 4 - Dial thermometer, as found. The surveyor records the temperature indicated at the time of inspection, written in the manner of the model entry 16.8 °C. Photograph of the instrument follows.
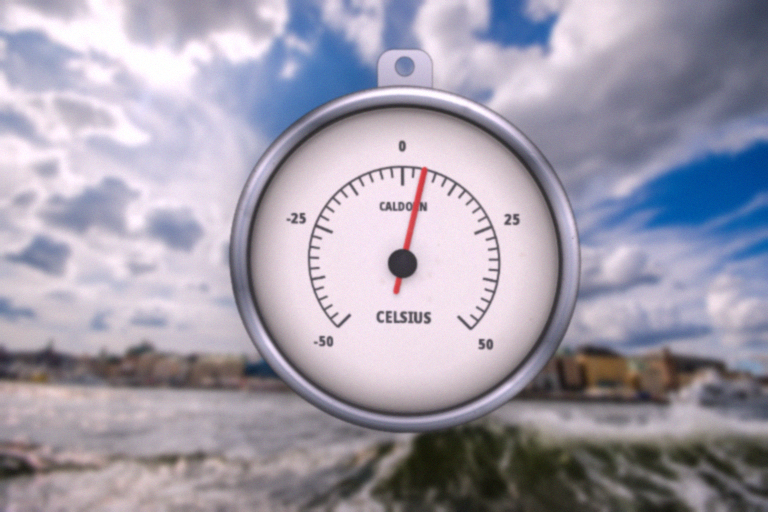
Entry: 5 °C
